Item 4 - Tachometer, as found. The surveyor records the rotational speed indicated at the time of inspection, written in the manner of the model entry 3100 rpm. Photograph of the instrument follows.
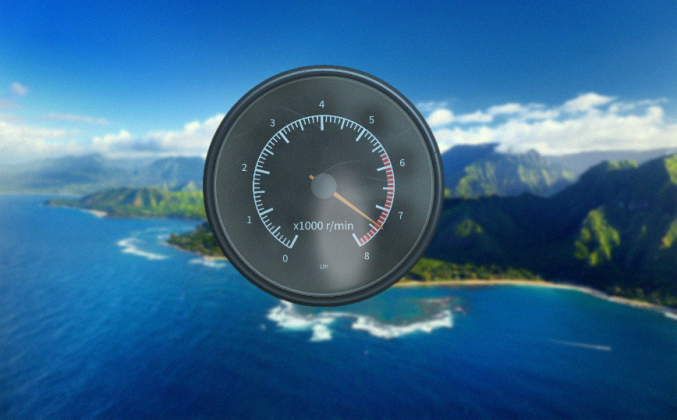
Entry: 7400 rpm
